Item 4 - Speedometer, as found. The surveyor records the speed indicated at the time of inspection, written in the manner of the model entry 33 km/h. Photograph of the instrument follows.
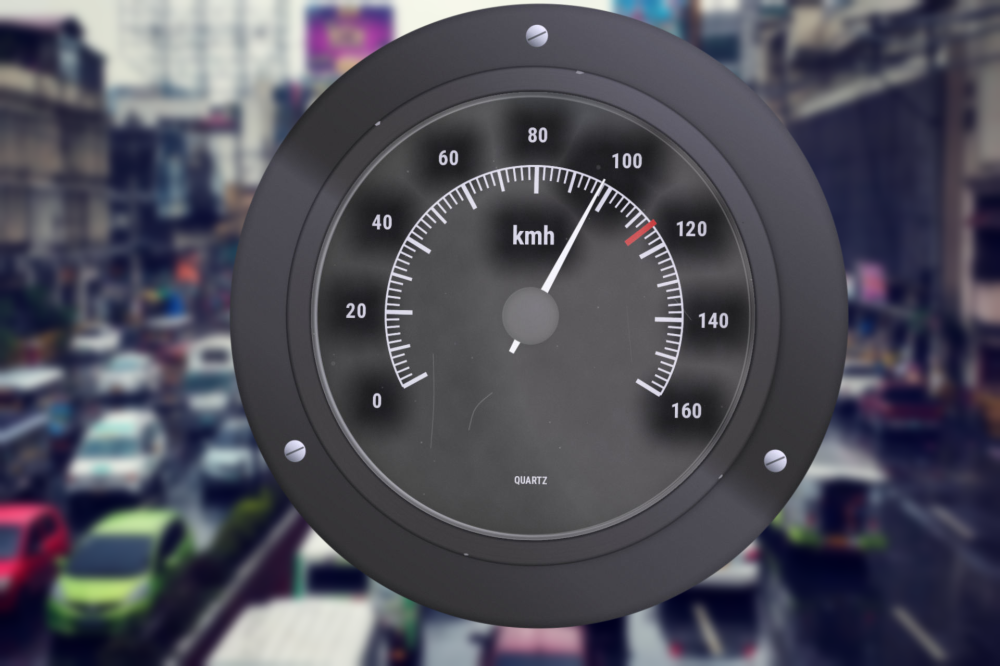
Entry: 98 km/h
